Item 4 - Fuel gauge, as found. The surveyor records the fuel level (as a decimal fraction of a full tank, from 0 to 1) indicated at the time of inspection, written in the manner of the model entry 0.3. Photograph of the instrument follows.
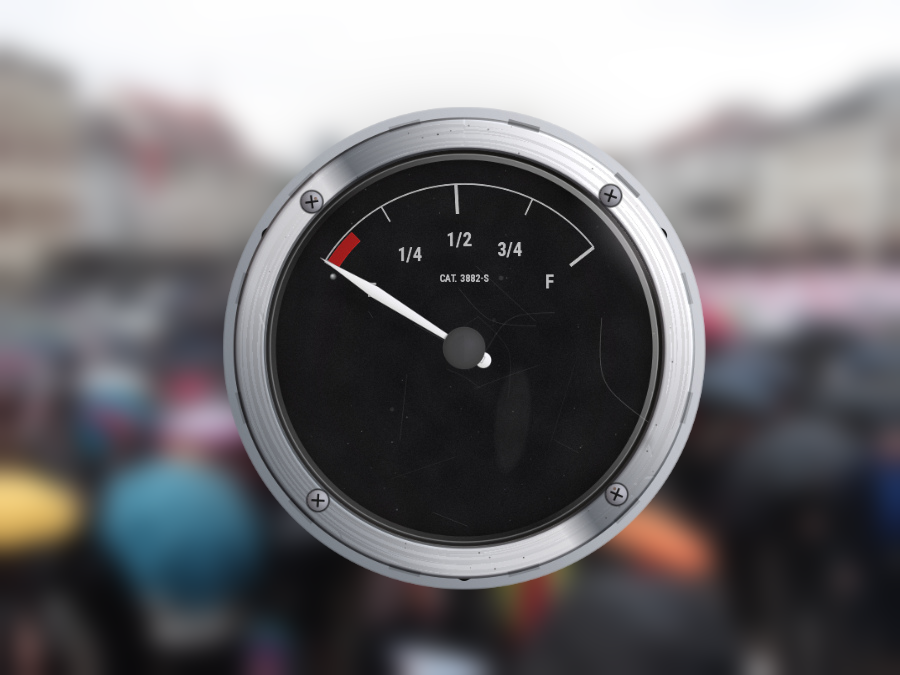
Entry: 0
